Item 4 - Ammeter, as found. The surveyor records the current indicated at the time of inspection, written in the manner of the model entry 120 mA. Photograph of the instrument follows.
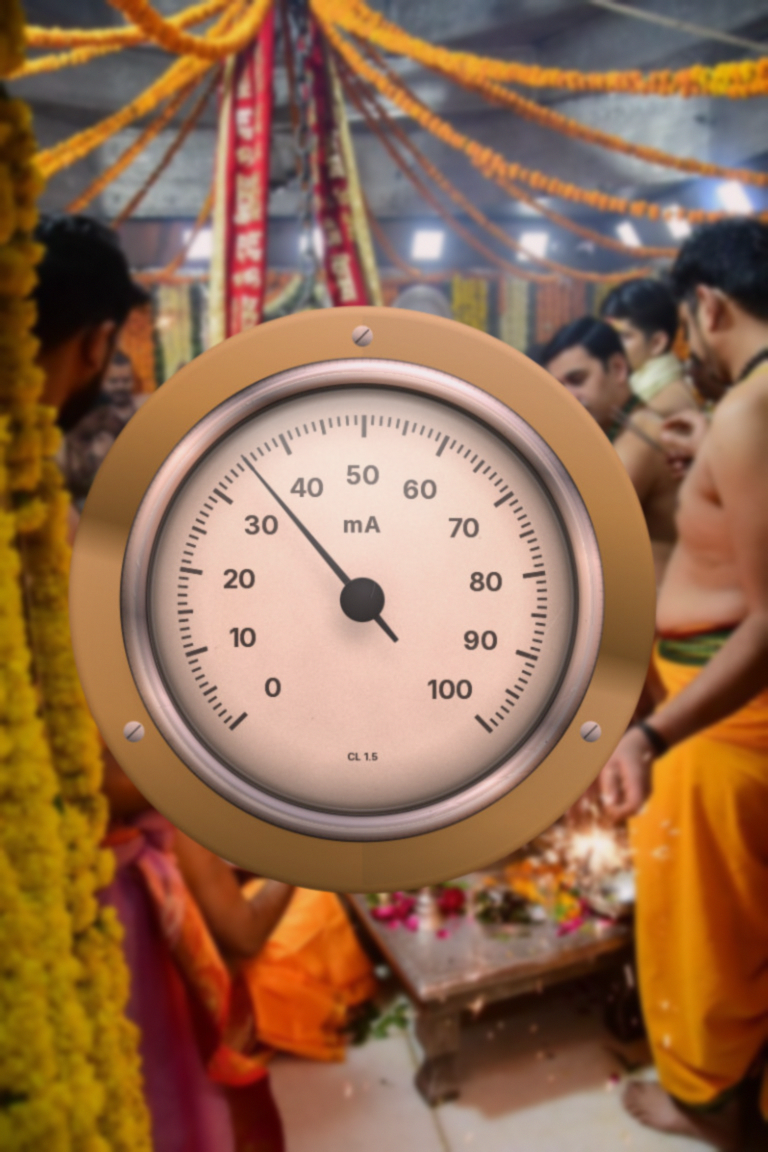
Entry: 35 mA
